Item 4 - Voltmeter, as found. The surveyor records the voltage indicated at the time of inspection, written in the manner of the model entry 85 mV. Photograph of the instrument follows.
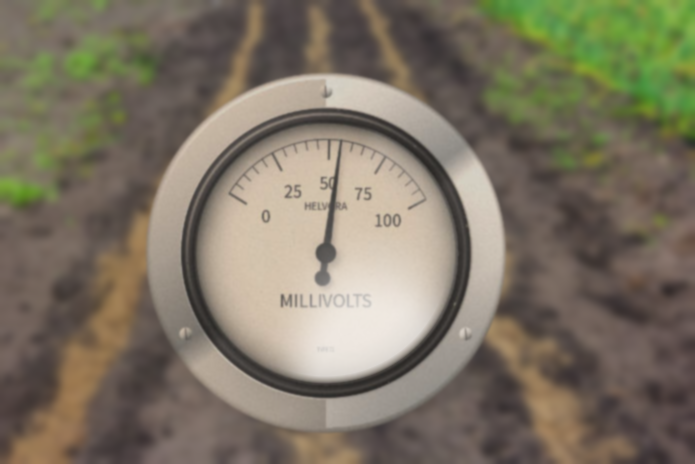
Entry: 55 mV
